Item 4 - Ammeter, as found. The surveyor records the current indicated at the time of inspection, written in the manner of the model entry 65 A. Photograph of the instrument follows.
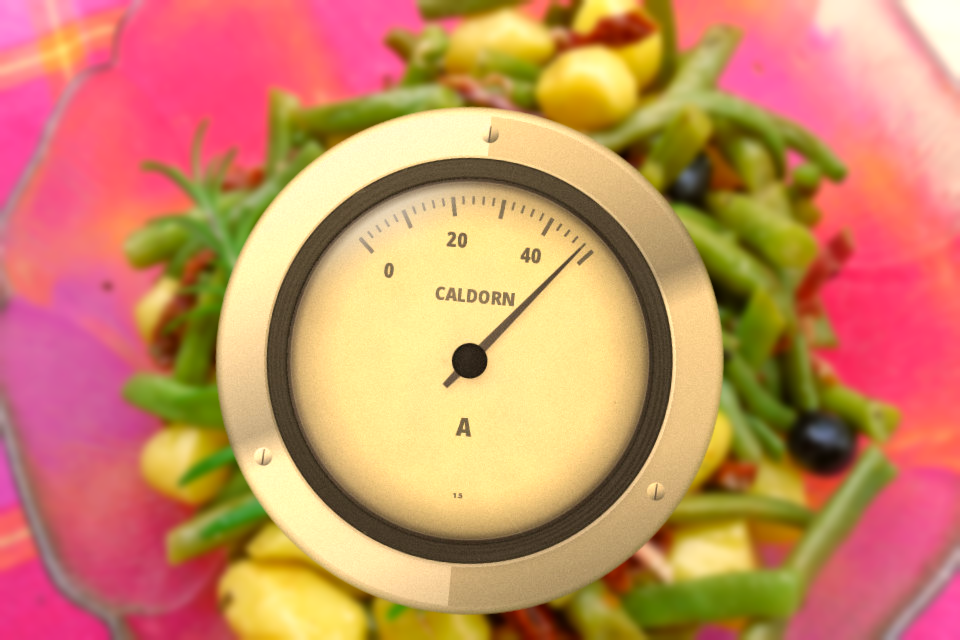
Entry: 48 A
